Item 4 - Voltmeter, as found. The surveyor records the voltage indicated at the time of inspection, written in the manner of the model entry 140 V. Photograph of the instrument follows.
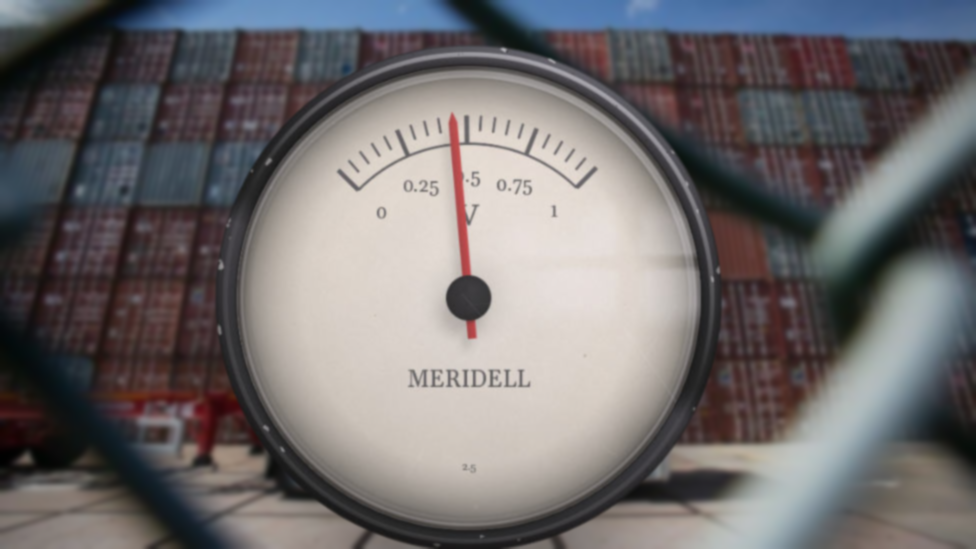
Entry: 0.45 V
